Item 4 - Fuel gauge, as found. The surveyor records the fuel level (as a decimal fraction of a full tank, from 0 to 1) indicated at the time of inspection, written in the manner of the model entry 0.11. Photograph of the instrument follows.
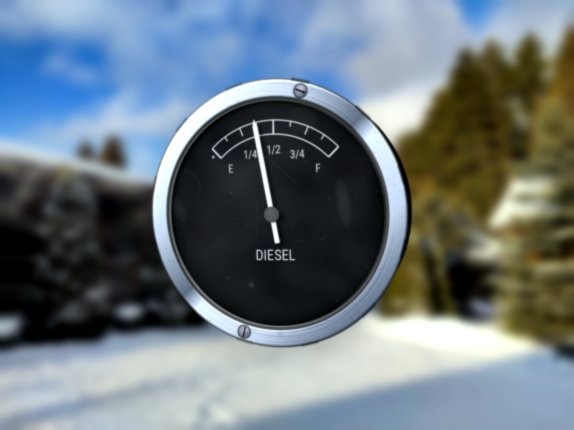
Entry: 0.375
